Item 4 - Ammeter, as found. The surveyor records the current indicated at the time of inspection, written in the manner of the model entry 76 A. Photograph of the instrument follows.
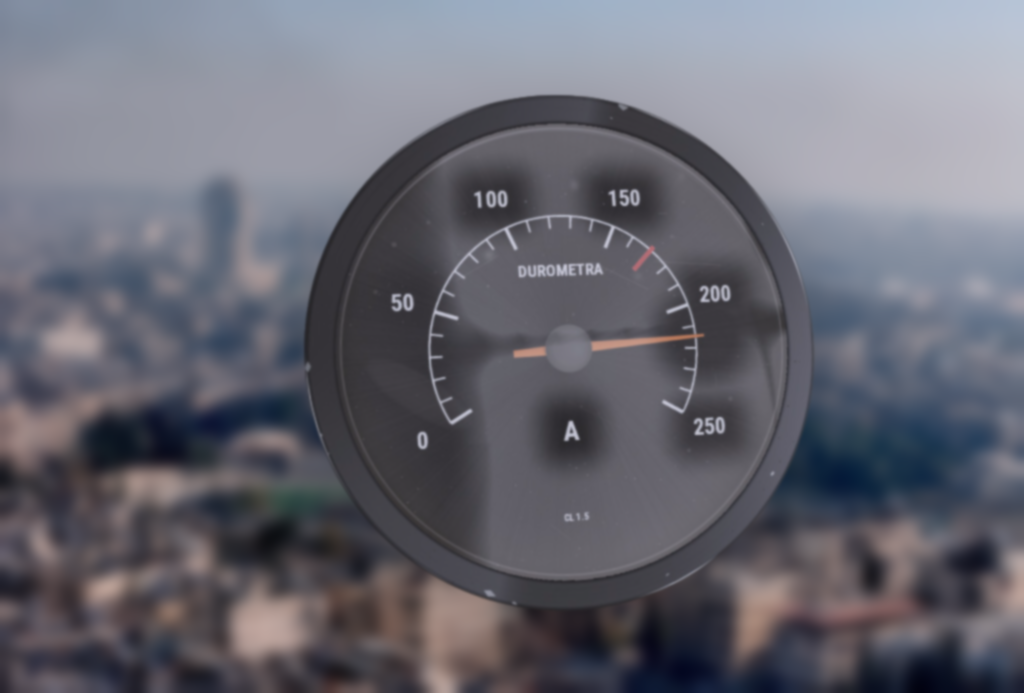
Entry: 215 A
